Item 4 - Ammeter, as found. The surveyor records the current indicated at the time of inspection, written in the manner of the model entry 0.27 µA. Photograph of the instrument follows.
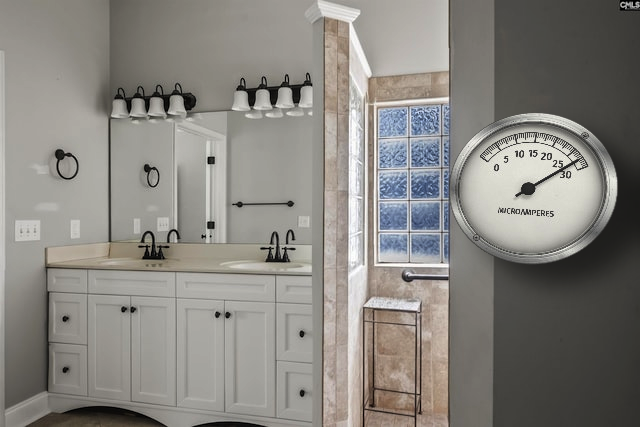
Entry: 27.5 µA
